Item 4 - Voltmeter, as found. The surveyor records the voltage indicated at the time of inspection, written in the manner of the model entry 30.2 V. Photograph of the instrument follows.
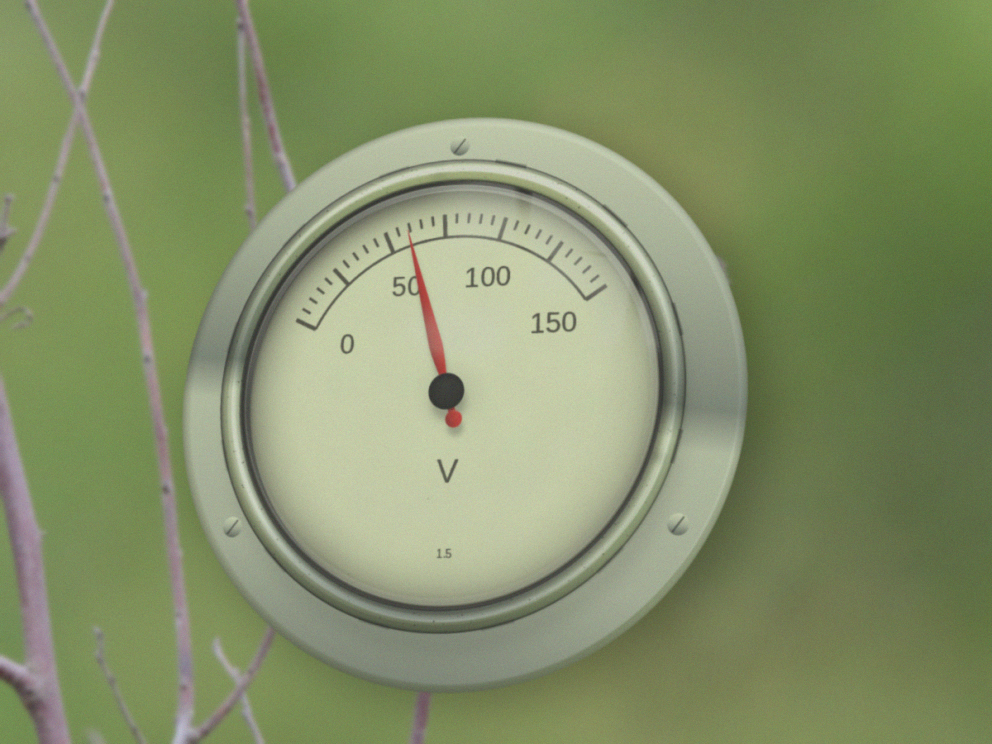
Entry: 60 V
